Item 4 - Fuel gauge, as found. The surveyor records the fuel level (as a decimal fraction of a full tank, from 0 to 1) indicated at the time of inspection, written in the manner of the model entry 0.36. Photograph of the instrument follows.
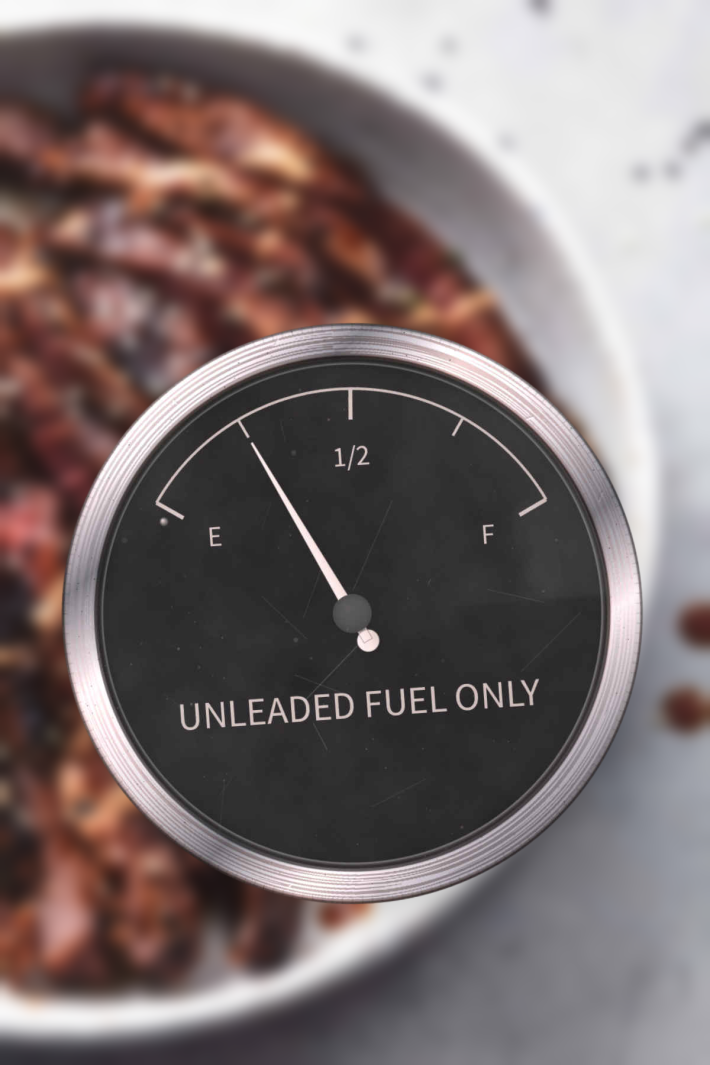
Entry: 0.25
